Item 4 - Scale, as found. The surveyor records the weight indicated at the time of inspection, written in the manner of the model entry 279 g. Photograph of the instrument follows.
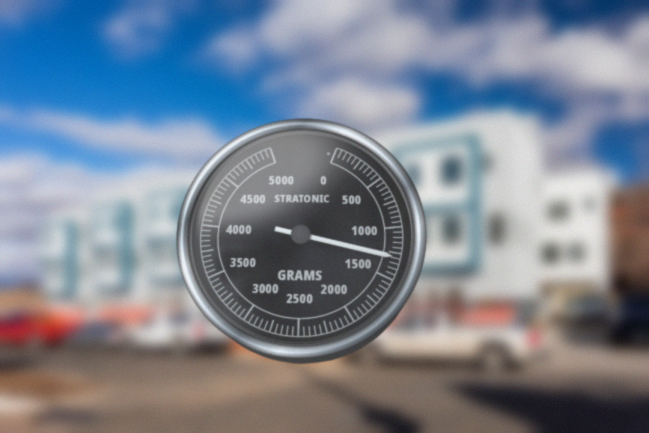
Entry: 1300 g
